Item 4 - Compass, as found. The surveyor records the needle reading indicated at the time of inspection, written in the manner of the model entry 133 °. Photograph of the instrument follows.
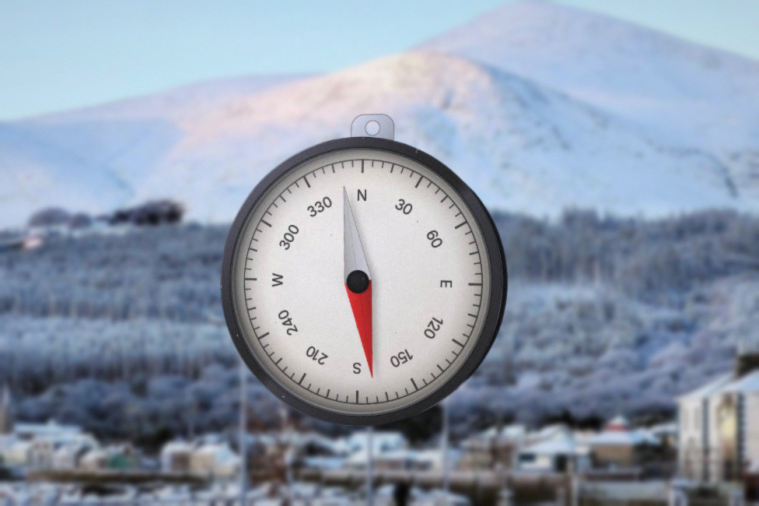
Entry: 170 °
